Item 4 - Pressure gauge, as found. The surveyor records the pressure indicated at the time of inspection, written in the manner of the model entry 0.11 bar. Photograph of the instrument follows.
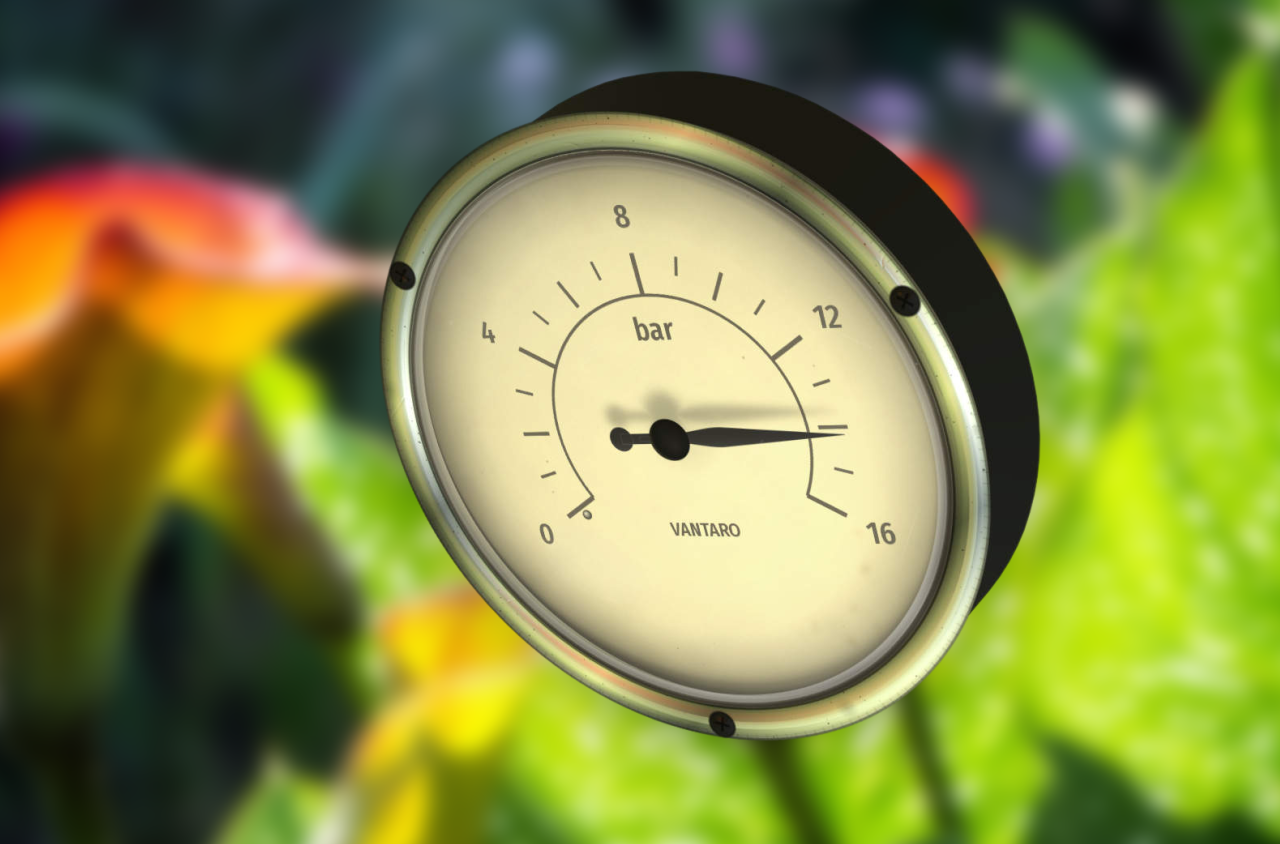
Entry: 14 bar
